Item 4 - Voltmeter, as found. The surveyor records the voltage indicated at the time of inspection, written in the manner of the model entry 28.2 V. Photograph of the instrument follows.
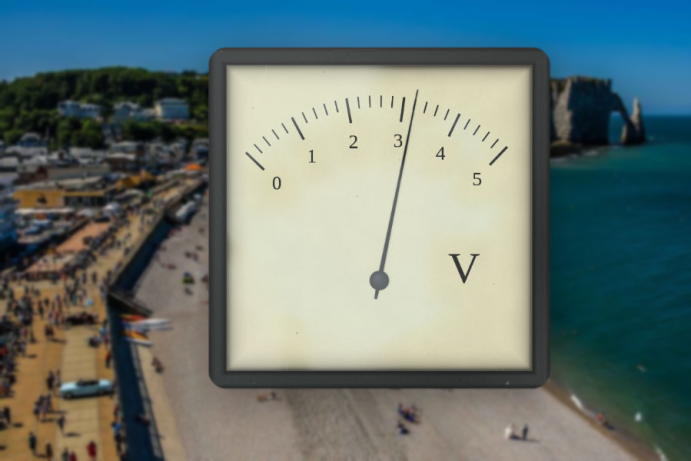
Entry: 3.2 V
